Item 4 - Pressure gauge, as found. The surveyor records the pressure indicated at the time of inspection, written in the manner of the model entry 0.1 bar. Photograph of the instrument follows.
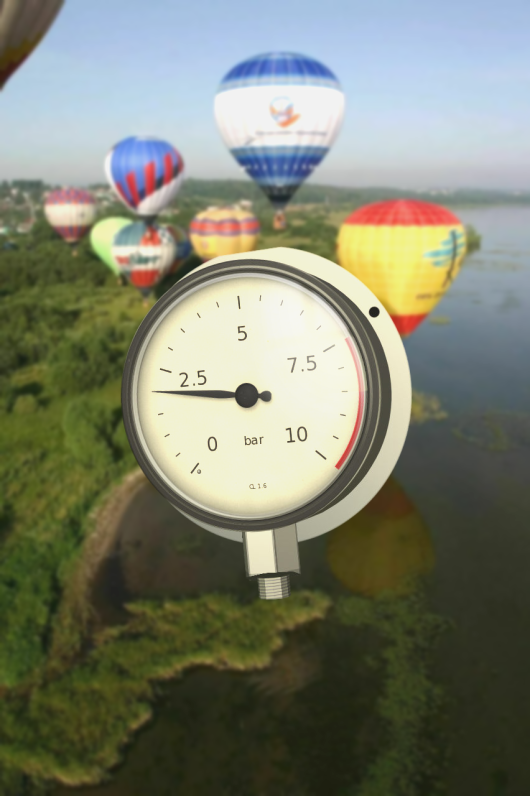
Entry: 2 bar
